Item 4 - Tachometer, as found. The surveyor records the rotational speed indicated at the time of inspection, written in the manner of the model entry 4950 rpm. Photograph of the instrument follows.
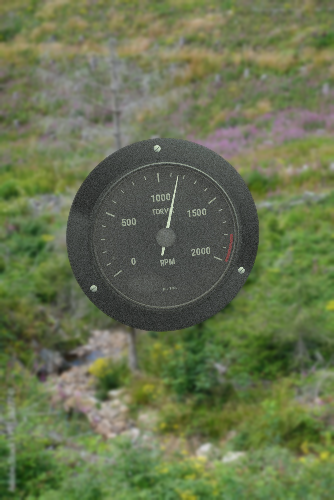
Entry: 1150 rpm
